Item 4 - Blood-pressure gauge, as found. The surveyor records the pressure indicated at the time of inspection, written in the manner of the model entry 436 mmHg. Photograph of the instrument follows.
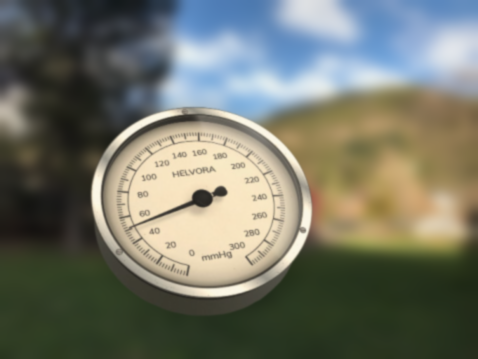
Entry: 50 mmHg
